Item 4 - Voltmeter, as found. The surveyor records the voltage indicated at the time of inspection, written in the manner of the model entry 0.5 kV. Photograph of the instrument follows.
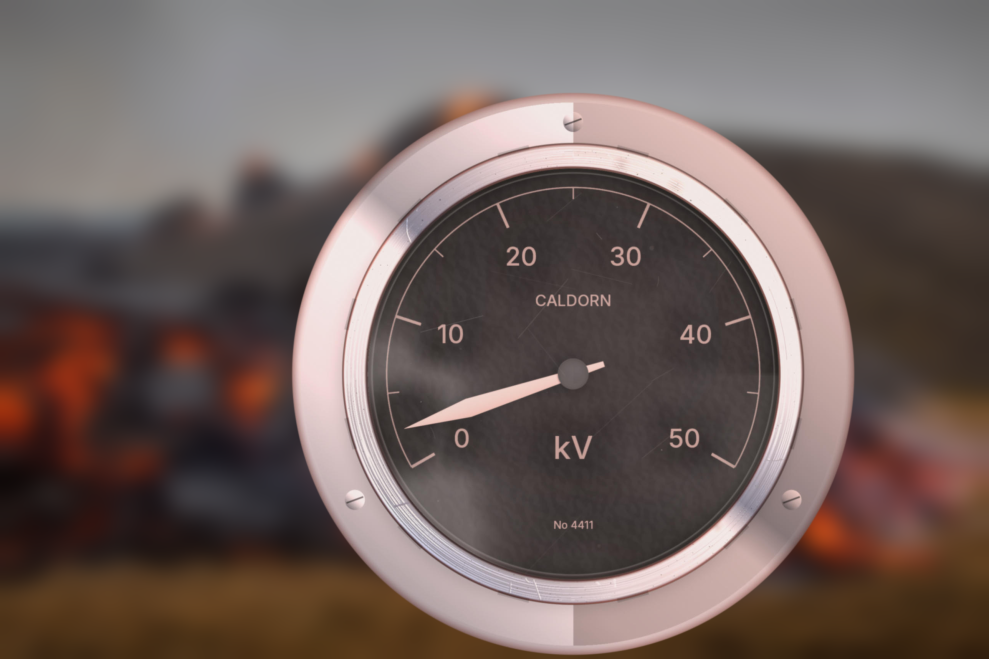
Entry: 2.5 kV
